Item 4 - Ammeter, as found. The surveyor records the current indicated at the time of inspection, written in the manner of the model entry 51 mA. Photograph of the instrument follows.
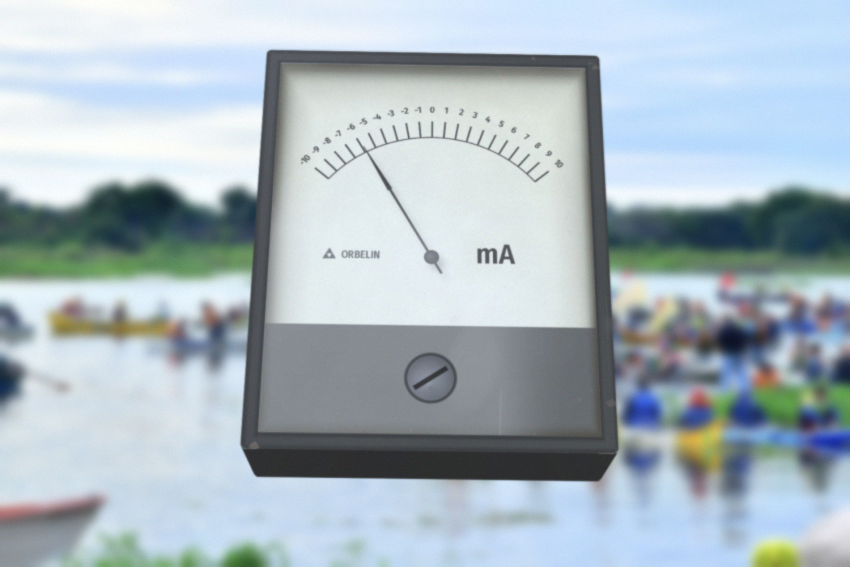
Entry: -6 mA
